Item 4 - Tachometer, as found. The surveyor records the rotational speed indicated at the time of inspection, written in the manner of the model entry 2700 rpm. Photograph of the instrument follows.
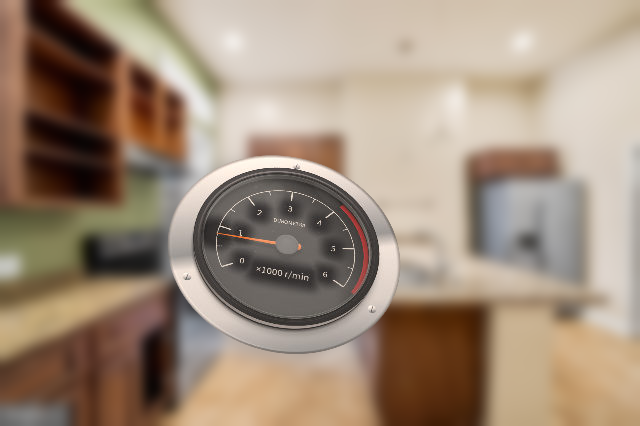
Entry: 750 rpm
